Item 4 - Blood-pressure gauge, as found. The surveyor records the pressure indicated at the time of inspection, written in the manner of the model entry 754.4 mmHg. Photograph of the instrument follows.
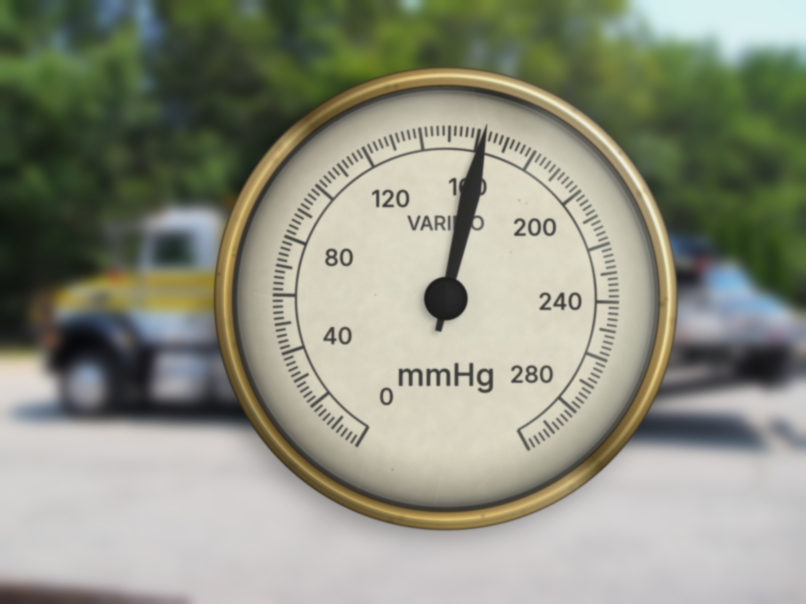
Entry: 162 mmHg
